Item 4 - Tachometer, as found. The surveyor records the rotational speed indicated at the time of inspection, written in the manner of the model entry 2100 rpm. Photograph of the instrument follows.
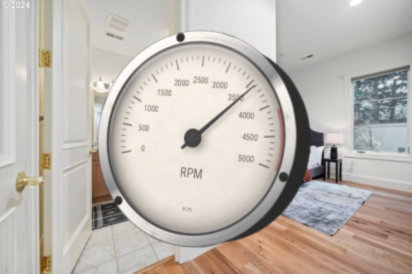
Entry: 3600 rpm
